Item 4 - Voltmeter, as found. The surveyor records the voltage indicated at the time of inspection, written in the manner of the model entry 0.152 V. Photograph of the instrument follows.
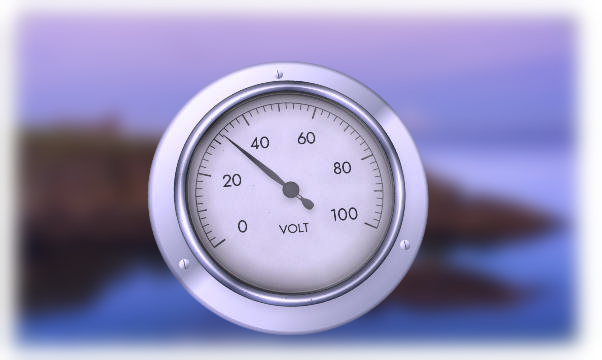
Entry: 32 V
